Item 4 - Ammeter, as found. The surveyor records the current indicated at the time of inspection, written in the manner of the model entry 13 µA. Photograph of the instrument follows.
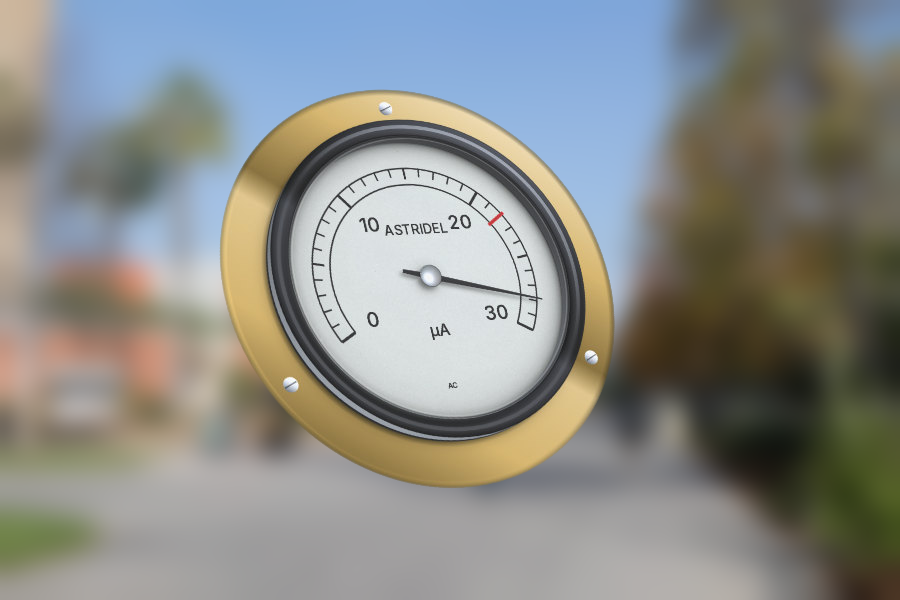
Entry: 28 µA
